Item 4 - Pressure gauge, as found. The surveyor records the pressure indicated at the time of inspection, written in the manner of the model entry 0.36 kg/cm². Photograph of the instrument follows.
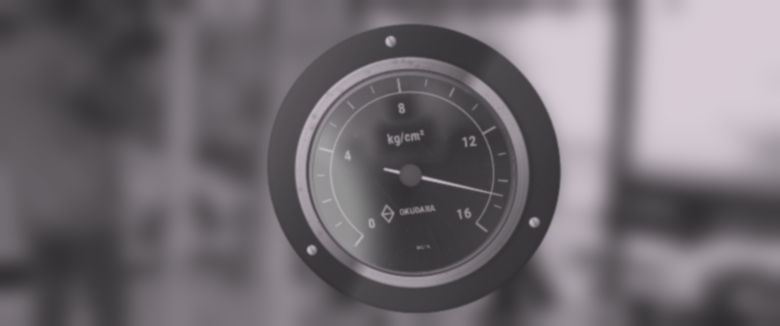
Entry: 14.5 kg/cm²
